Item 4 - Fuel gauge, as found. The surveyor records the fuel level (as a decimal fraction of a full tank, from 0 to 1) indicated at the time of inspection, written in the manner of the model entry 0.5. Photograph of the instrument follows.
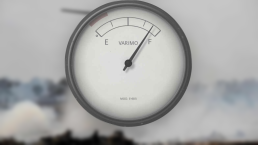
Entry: 0.875
